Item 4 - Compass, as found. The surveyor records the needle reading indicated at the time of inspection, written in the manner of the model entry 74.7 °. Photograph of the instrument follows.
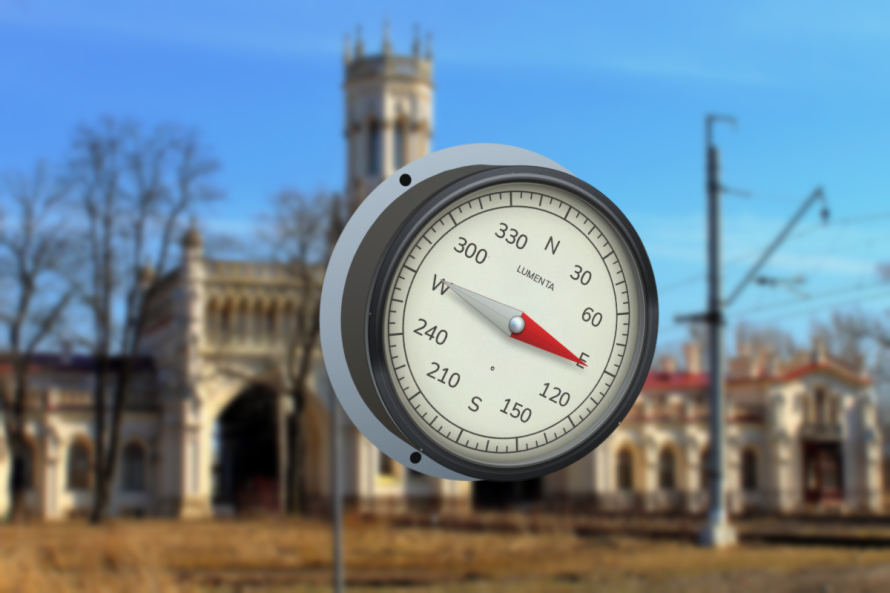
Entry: 92.5 °
